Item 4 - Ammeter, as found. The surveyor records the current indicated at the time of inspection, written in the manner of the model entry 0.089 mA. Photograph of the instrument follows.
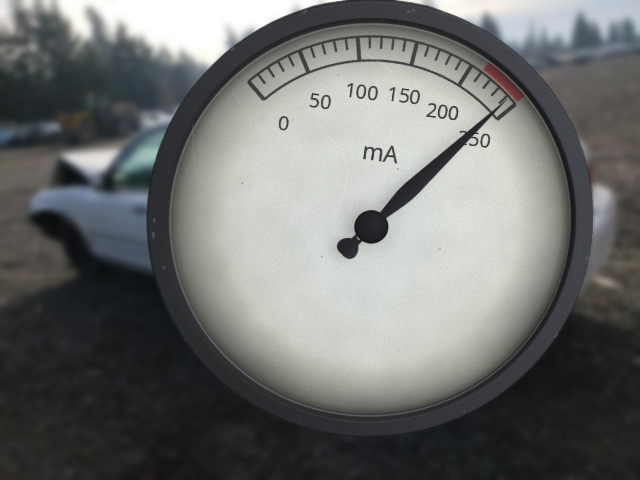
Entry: 240 mA
